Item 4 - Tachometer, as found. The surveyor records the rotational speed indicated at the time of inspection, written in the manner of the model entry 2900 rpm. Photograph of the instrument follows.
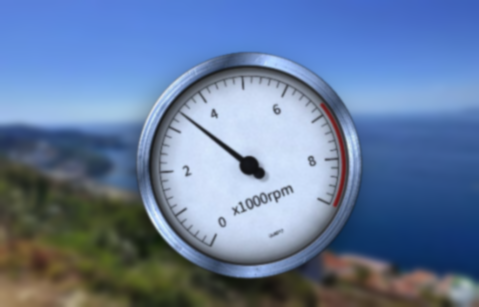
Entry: 3400 rpm
